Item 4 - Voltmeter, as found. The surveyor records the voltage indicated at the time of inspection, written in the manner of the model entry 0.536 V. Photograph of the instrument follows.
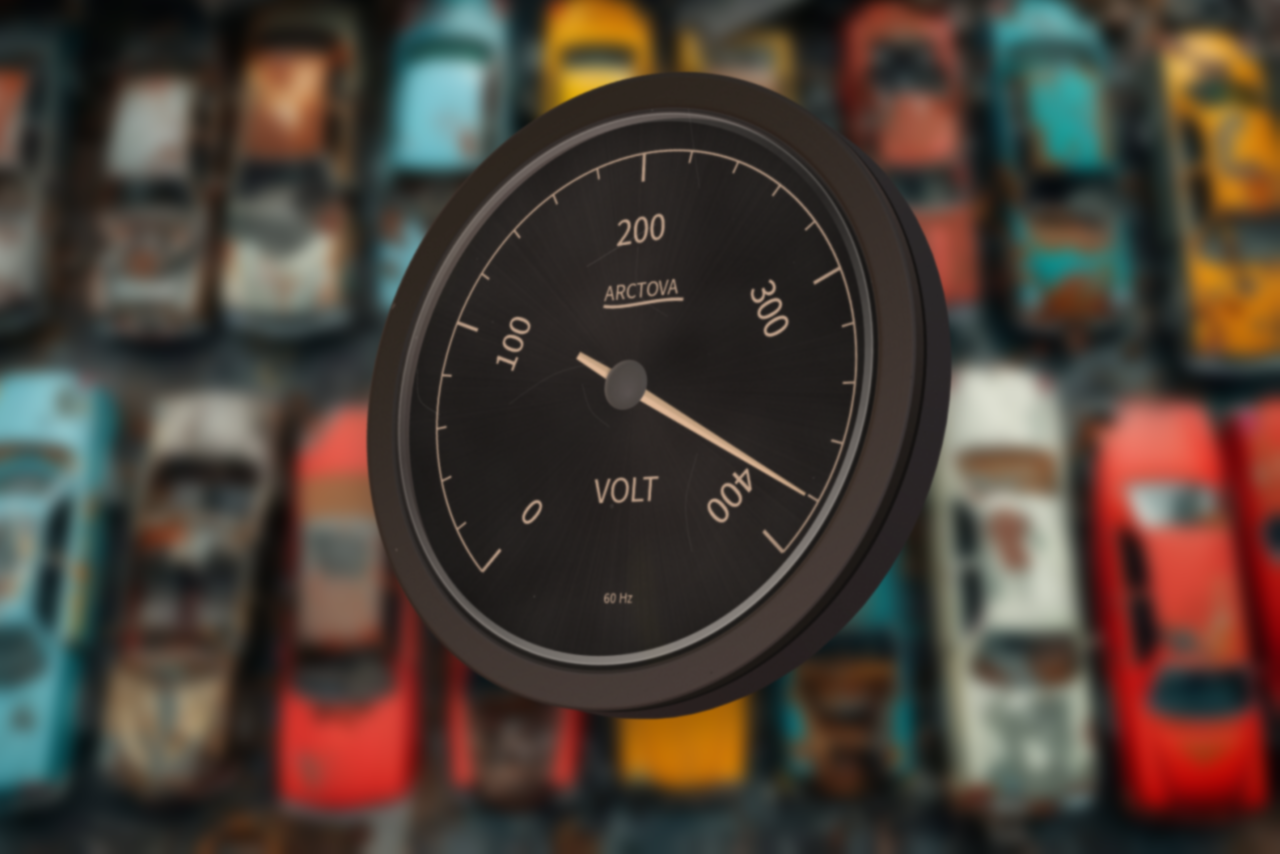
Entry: 380 V
